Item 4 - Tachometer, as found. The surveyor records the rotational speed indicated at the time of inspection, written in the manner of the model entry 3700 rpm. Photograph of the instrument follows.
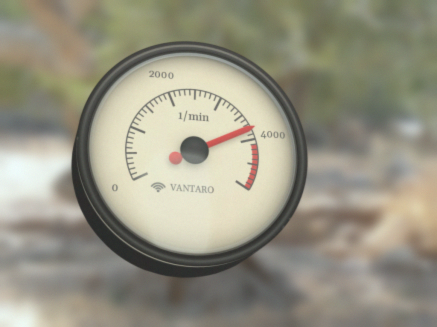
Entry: 3800 rpm
